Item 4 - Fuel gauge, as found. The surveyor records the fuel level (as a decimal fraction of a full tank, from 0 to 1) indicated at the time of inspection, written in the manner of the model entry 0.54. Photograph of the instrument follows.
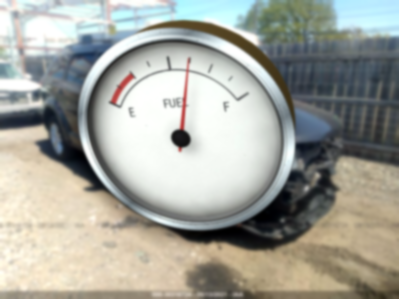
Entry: 0.625
